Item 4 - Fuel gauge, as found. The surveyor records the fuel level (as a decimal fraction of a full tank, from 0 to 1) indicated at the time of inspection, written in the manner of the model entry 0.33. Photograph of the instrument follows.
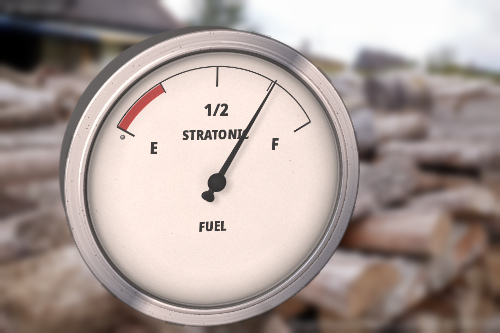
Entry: 0.75
